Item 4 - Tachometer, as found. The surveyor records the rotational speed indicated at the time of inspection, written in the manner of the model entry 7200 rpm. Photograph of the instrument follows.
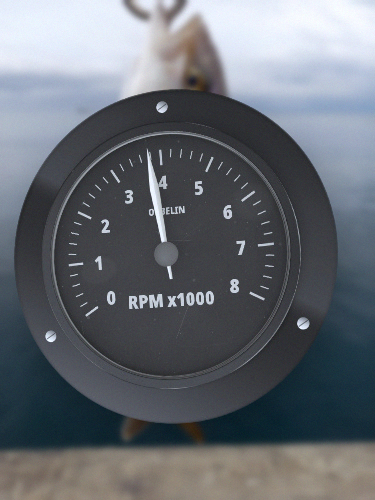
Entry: 3800 rpm
